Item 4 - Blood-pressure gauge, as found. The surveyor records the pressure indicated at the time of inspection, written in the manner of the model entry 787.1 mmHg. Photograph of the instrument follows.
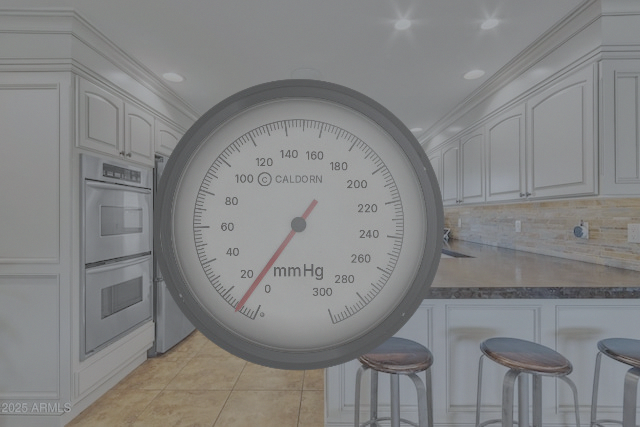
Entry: 10 mmHg
